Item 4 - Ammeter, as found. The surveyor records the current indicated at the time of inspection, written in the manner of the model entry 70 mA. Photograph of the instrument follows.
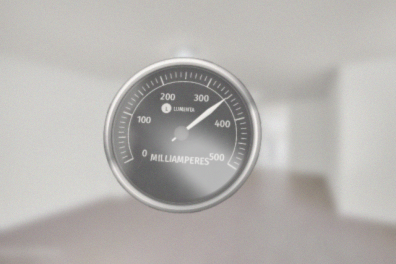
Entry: 350 mA
